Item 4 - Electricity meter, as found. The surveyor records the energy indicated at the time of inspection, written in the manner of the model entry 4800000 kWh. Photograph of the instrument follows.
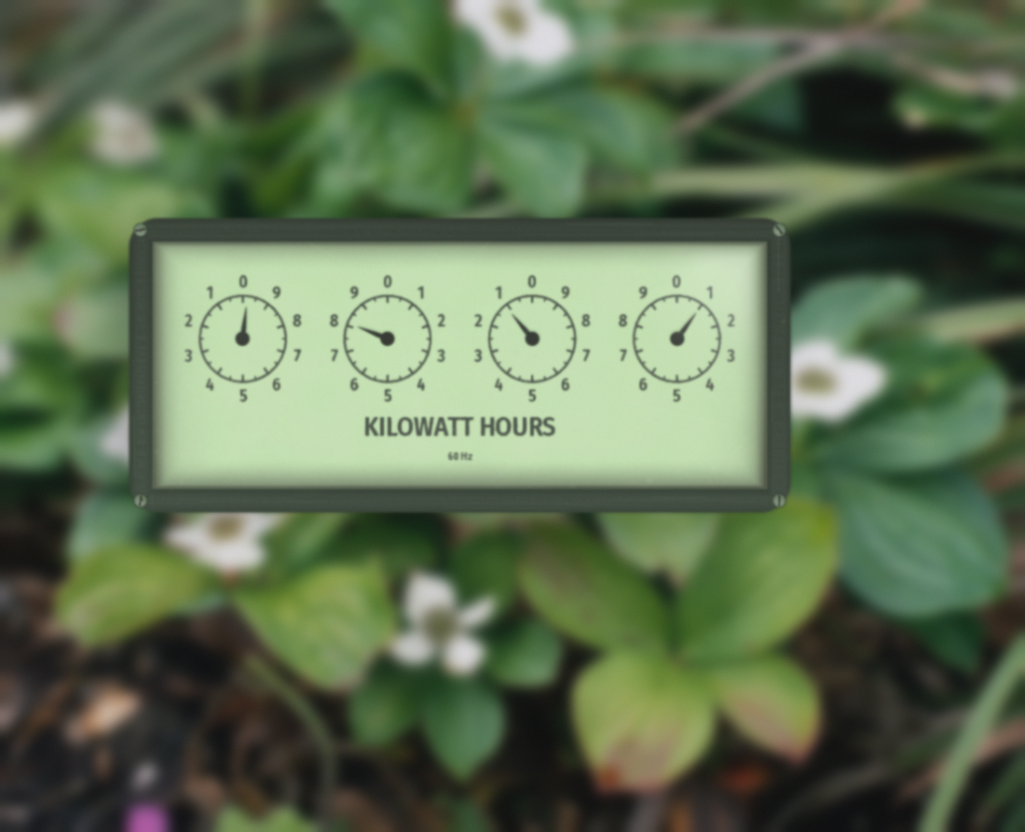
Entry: 9811 kWh
